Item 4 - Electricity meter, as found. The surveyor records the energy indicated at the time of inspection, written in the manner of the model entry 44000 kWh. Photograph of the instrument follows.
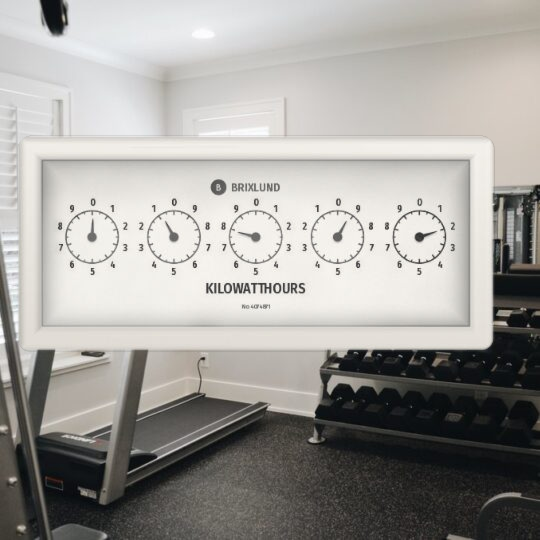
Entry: 792 kWh
